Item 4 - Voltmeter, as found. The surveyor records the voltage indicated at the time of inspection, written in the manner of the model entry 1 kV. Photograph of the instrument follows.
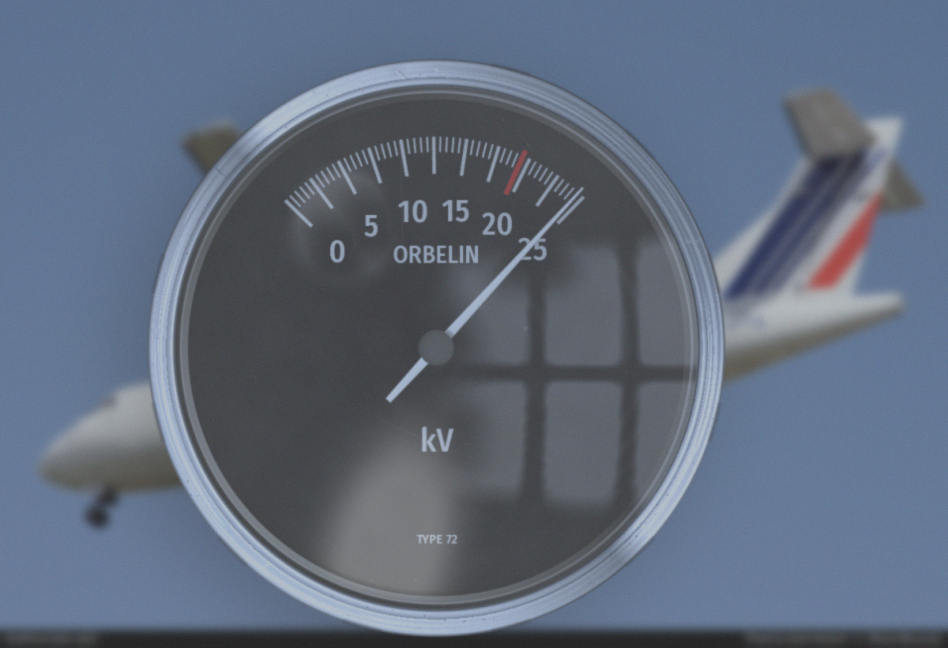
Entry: 24.5 kV
